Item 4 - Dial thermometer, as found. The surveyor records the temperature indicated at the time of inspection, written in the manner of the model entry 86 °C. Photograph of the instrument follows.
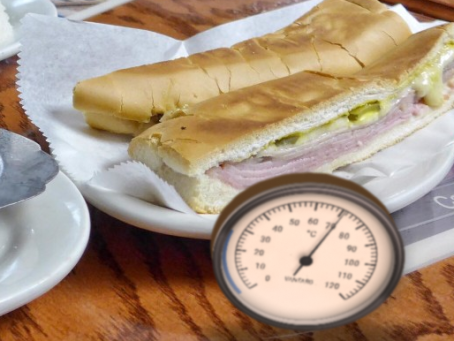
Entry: 70 °C
